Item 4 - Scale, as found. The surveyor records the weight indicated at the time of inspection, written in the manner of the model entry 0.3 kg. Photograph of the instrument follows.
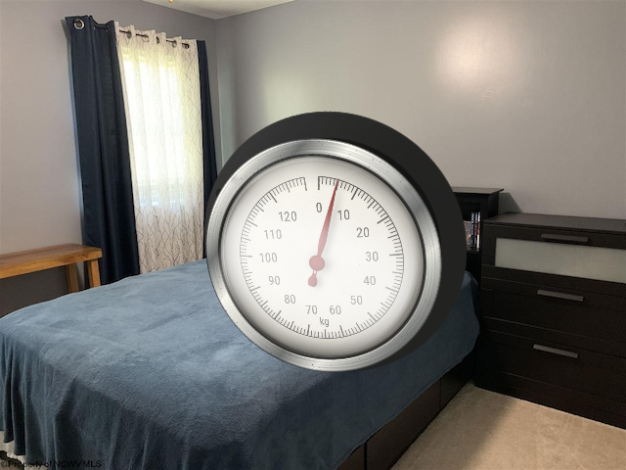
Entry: 5 kg
